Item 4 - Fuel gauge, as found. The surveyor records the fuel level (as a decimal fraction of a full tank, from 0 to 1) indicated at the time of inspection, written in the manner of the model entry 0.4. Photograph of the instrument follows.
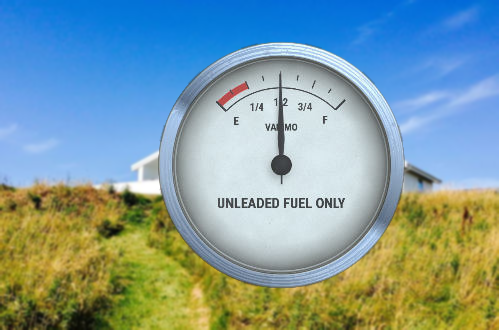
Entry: 0.5
